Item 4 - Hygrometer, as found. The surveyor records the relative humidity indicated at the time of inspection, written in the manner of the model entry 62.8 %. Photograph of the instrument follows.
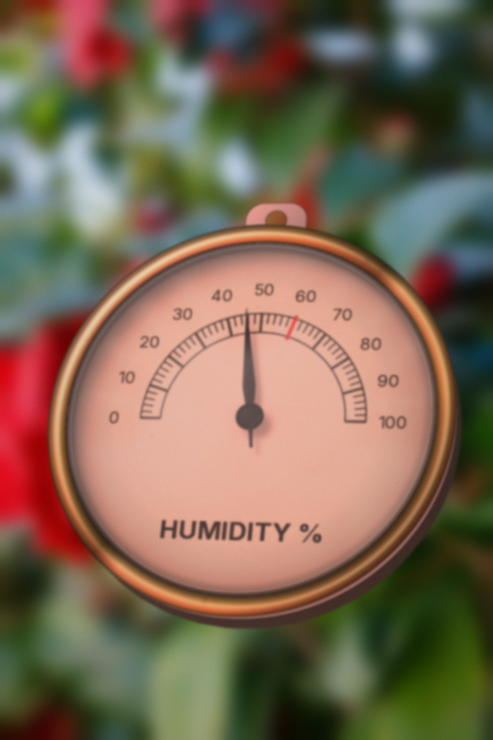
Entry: 46 %
